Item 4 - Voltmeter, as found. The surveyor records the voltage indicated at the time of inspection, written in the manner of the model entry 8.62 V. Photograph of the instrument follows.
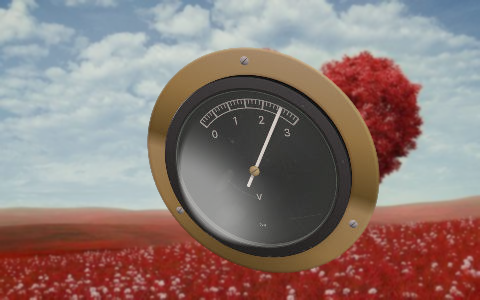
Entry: 2.5 V
